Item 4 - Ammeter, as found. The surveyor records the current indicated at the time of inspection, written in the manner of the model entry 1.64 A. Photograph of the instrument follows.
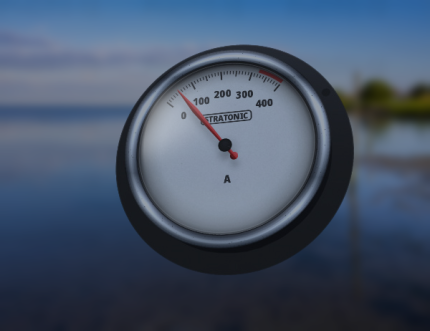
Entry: 50 A
